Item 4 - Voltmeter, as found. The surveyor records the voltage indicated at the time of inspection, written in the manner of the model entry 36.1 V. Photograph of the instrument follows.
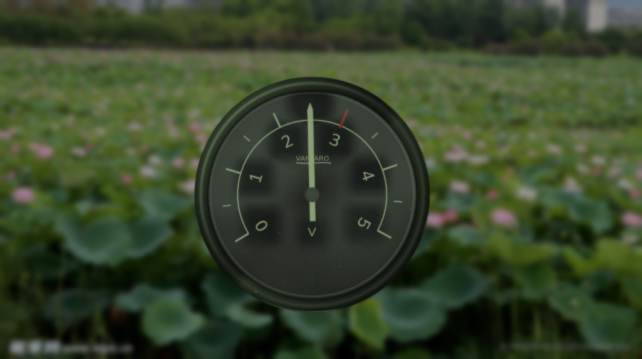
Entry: 2.5 V
